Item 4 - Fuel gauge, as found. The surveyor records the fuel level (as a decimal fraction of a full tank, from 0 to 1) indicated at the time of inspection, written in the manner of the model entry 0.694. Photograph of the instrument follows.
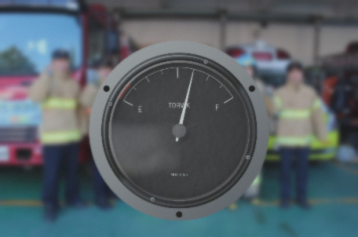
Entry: 0.625
